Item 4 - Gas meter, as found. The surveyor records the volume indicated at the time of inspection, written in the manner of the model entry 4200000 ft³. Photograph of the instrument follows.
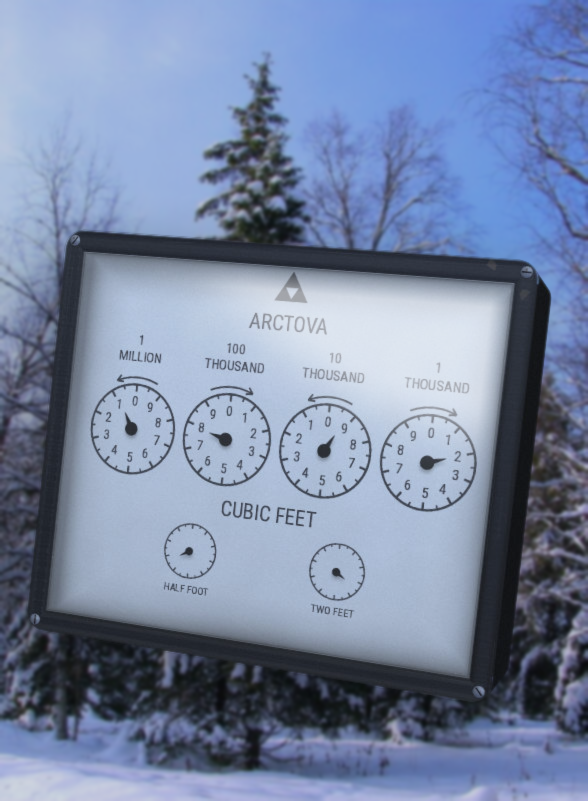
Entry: 79200 ft³
